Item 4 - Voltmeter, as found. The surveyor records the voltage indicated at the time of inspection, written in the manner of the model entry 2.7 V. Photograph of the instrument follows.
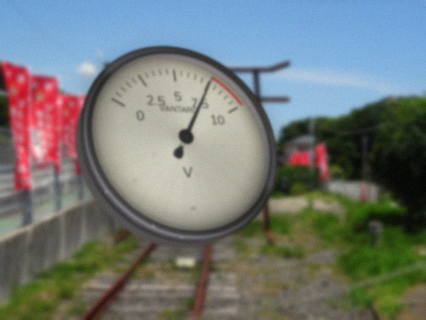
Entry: 7.5 V
